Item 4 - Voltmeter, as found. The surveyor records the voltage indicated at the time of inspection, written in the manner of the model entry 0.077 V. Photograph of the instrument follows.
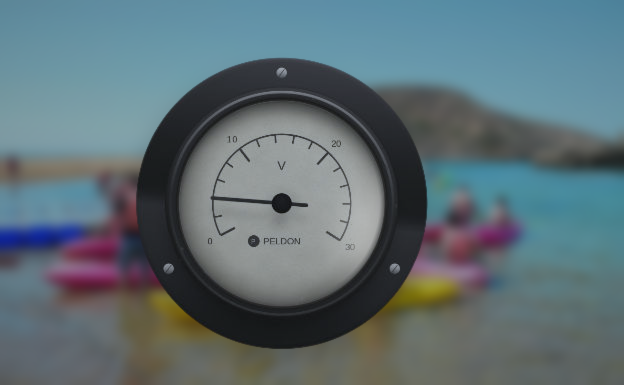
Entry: 4 V
